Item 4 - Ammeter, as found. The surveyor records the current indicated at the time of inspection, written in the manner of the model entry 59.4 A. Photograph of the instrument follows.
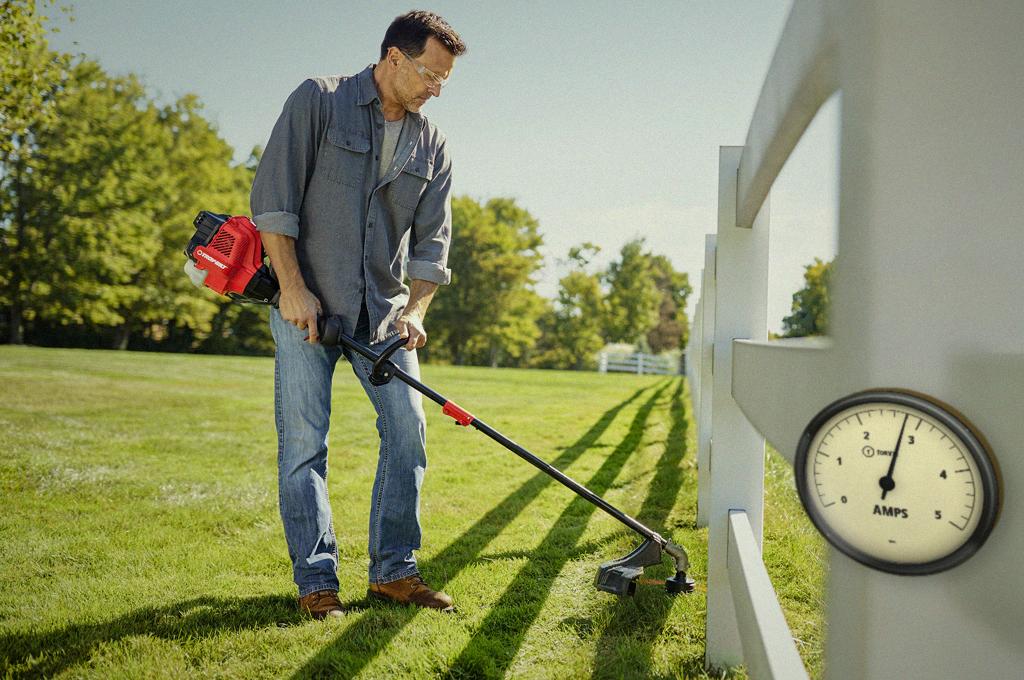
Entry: 2.8 A
